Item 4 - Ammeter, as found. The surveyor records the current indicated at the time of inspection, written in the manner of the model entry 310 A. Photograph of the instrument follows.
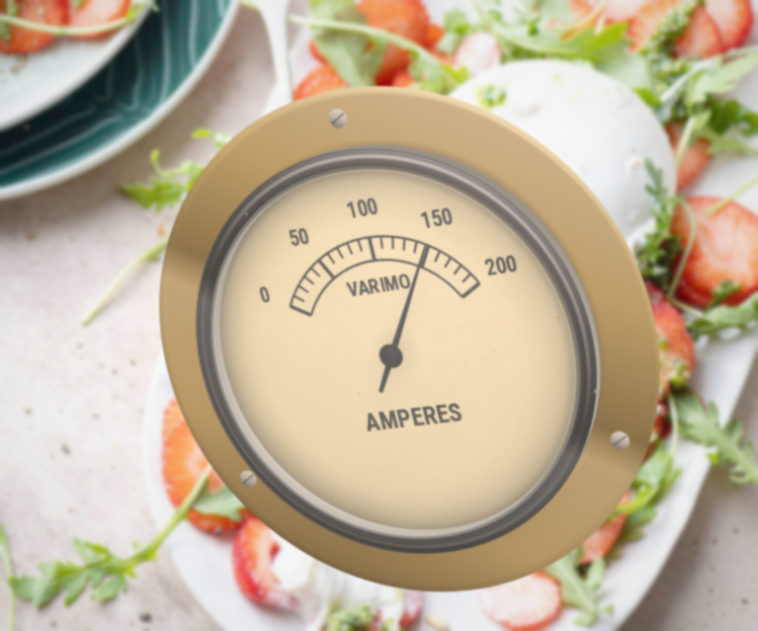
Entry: 150 A
